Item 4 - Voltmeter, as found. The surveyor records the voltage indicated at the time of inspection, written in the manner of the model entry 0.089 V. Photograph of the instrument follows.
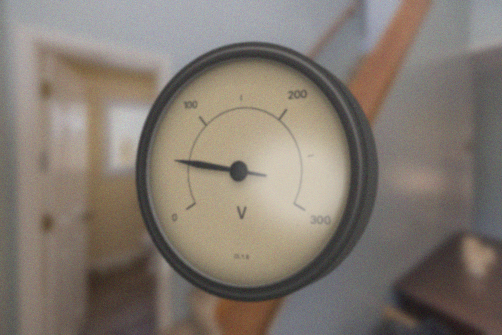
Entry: 50 V
